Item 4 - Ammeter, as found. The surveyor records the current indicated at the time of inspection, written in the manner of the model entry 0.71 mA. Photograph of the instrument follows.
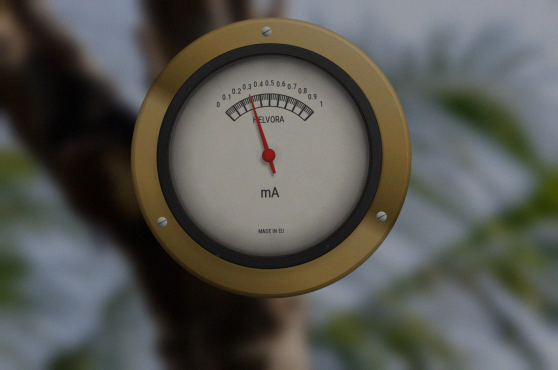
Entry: 0.3 mA
